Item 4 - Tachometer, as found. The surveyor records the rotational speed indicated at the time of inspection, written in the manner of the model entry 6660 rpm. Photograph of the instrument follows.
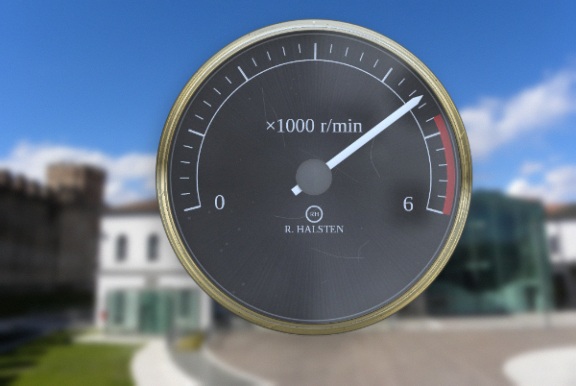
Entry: 4500 rpm
